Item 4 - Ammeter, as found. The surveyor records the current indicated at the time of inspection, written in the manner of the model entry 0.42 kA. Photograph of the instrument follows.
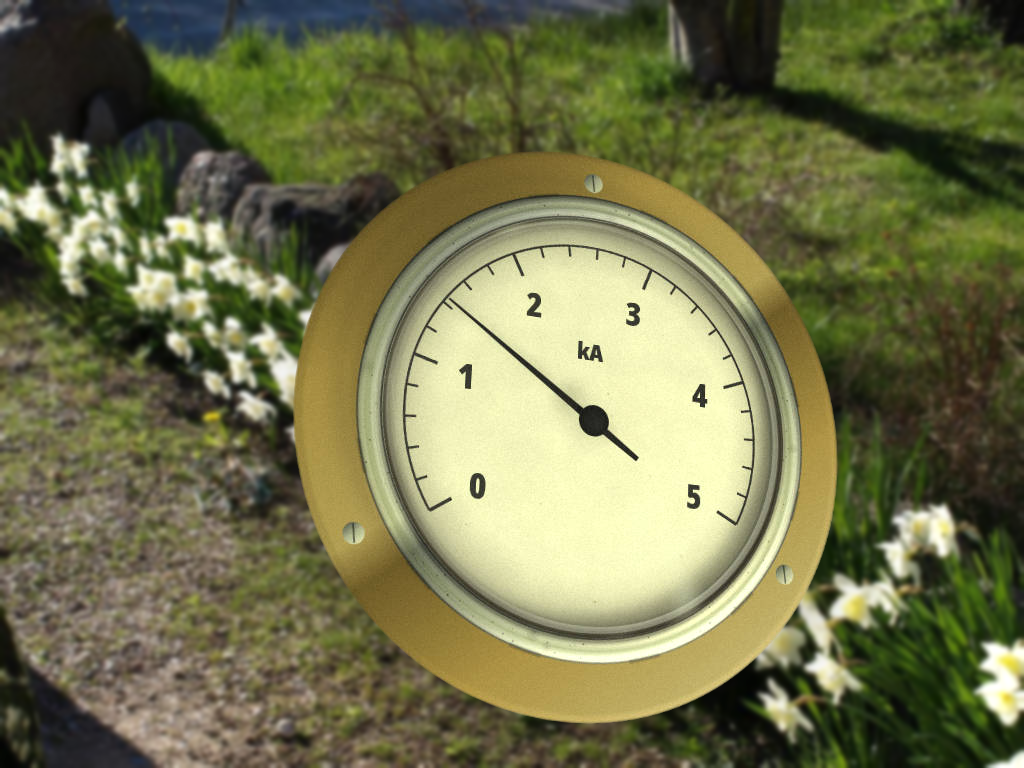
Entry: 1.4 kA
